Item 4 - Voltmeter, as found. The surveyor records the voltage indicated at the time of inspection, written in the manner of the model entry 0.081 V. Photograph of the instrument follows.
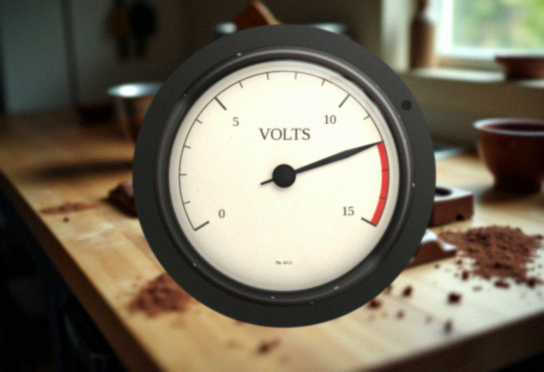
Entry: 12 V
